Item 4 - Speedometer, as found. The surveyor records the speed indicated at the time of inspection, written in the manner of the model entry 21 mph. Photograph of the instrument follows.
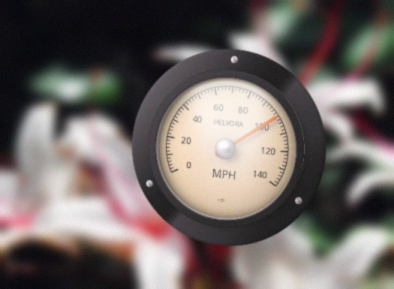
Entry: 100 mph
